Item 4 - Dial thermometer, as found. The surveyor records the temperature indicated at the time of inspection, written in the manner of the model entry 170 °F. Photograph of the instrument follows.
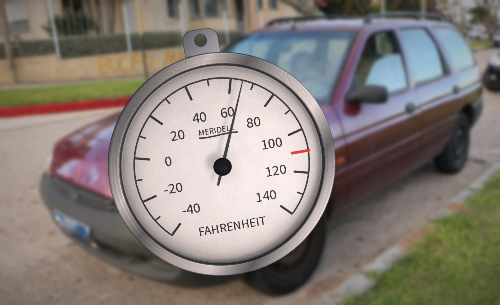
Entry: 65 °F
